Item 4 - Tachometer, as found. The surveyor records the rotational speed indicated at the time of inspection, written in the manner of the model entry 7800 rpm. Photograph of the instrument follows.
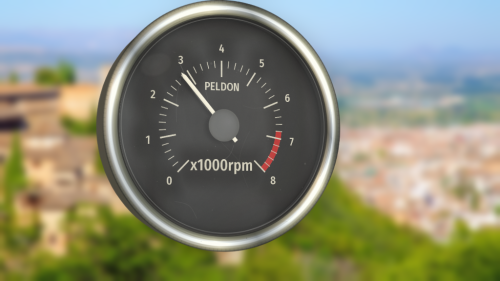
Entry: 2800 rpm
